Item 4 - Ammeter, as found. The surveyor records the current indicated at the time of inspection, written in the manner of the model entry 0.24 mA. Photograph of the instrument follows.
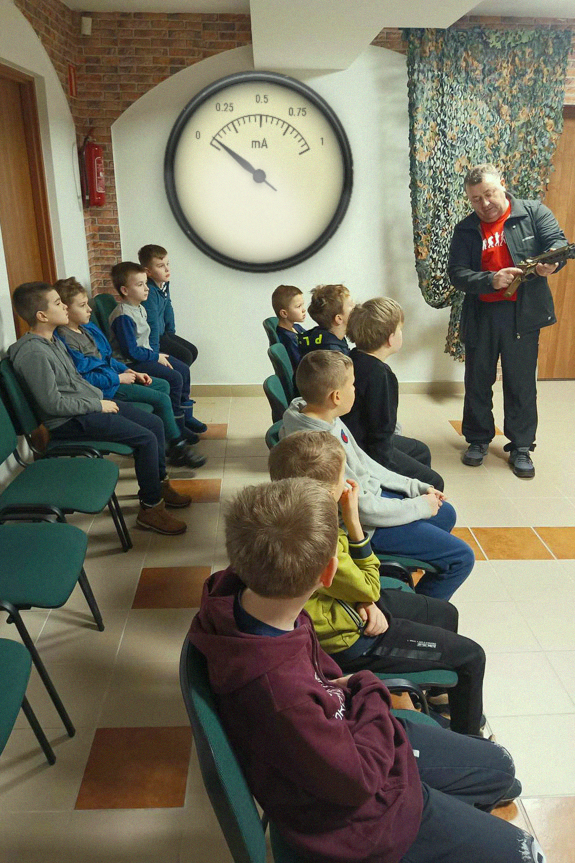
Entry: 0.05 mA
